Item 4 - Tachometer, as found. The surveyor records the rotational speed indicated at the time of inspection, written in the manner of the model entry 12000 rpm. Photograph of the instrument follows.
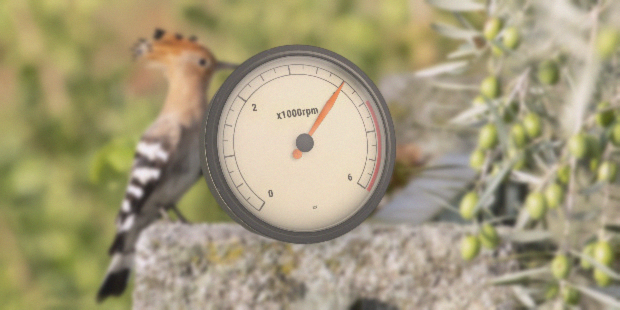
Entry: 4000 rpm
